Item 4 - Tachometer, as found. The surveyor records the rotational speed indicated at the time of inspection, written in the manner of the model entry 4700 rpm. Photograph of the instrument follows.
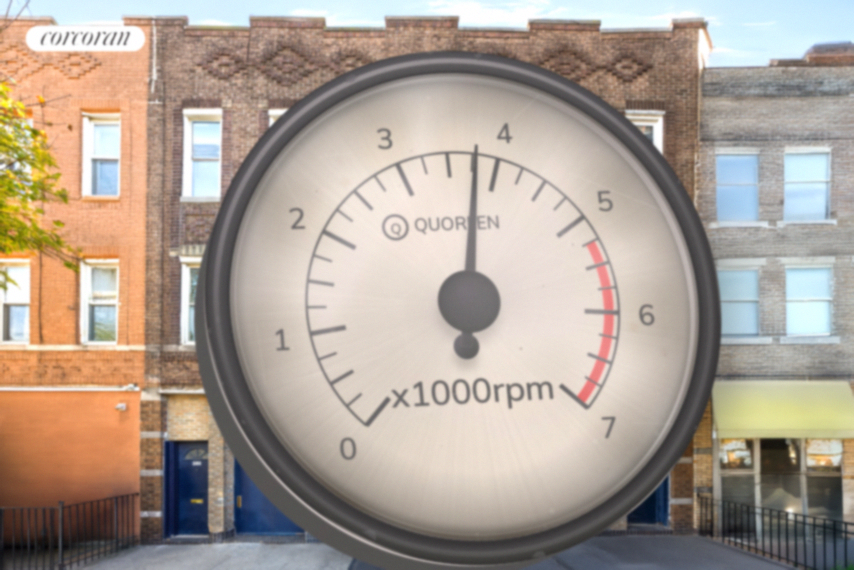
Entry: 3750 rpm
